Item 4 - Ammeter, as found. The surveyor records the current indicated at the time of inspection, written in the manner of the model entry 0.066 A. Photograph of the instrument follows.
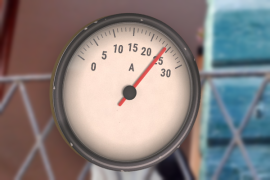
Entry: 24 A
